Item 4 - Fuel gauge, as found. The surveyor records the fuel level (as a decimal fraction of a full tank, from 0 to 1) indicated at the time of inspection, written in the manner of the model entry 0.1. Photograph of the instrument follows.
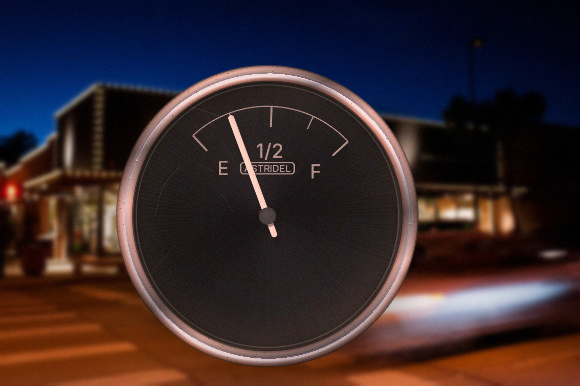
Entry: 0.25
